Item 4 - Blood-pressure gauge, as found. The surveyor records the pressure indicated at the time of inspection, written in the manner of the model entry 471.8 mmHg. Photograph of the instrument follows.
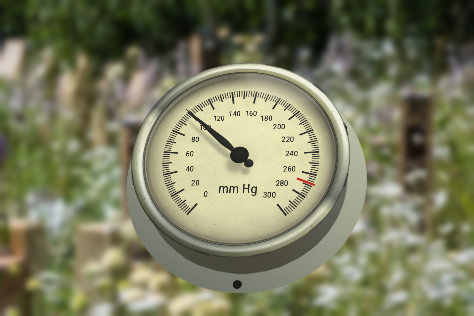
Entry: 100 mmHg
